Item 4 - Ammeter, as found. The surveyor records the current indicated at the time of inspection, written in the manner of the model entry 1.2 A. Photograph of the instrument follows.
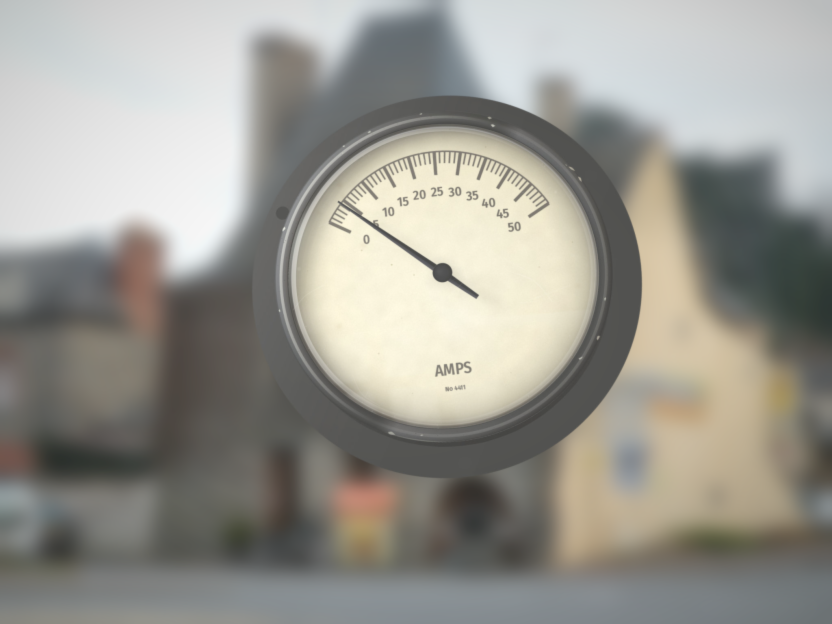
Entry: 4 A
